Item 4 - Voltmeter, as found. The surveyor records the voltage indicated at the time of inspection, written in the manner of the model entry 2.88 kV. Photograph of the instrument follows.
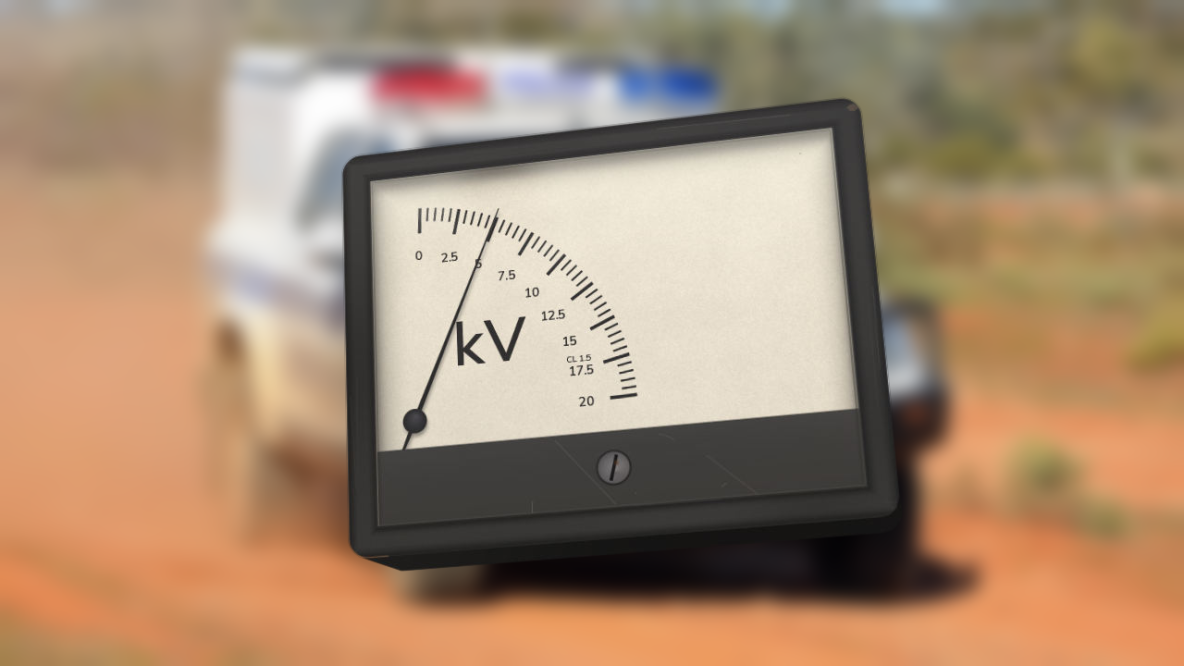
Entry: 5 kV
